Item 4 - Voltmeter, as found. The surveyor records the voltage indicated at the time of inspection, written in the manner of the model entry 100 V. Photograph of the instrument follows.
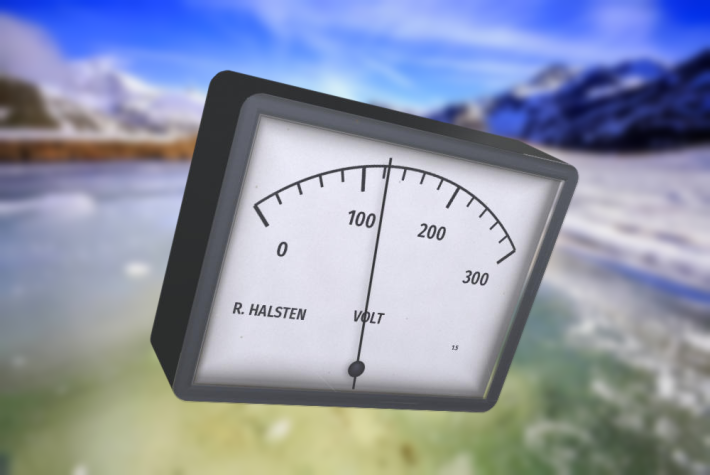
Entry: 120 V
